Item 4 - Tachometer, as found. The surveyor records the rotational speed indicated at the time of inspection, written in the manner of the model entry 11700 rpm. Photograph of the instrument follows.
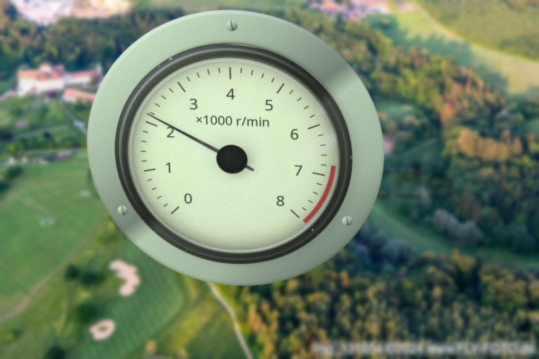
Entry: 2200 rpm
